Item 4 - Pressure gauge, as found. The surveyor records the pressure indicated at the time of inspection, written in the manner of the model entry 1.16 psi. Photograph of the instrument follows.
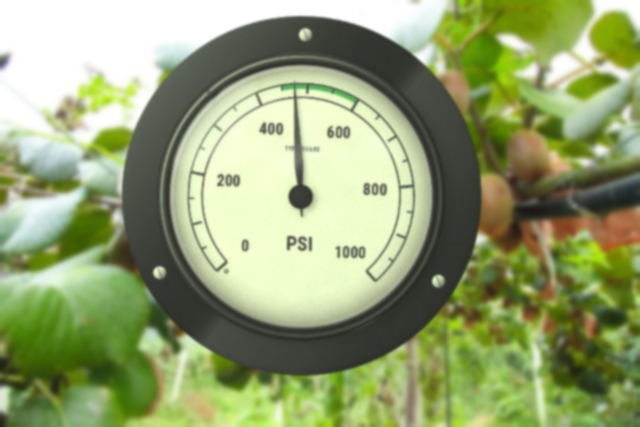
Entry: 475 psi
